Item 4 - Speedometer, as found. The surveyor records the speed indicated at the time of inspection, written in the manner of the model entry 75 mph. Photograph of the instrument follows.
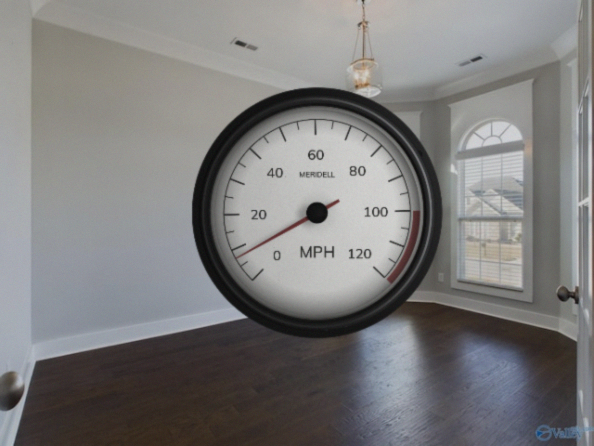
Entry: 7.5 mph
